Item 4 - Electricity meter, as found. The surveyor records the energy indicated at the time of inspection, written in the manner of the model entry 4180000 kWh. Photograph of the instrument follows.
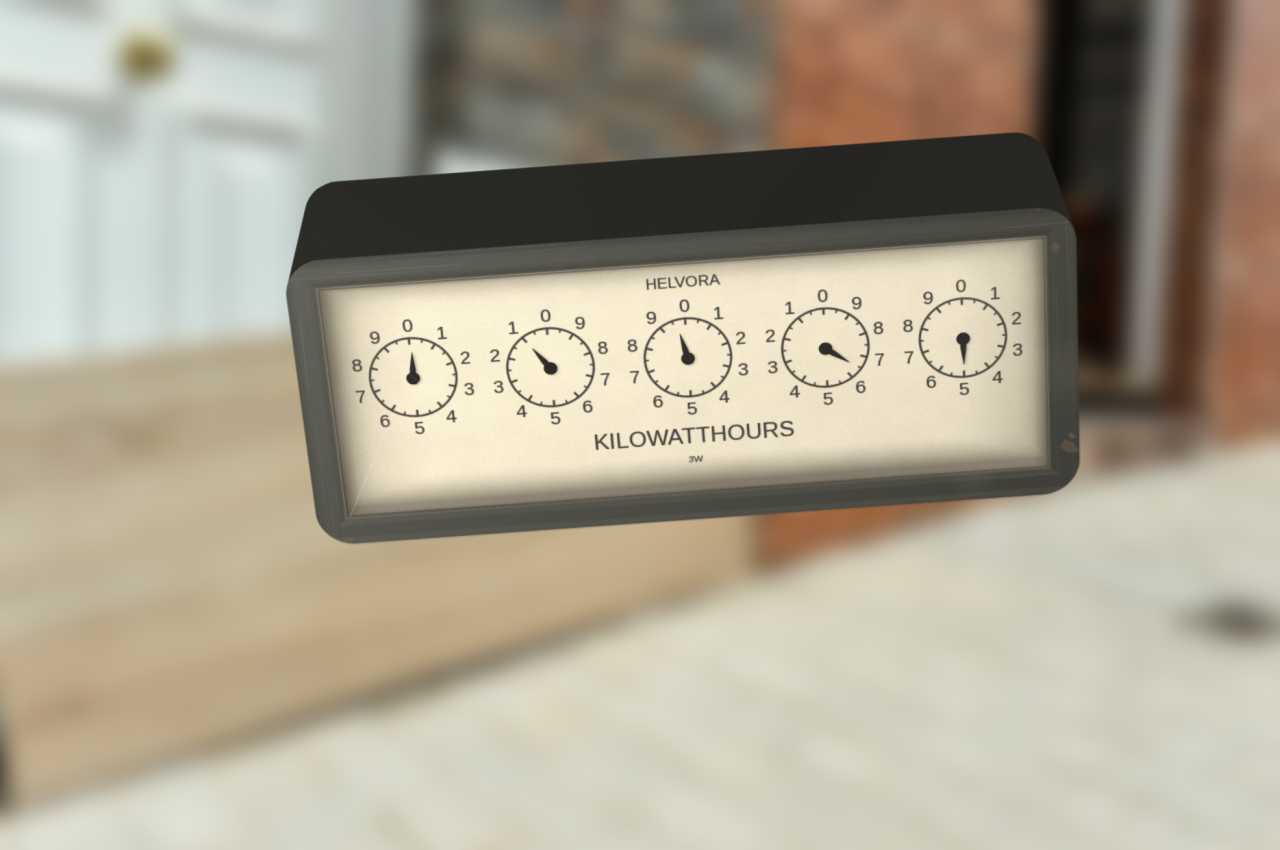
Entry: 965 kWh
